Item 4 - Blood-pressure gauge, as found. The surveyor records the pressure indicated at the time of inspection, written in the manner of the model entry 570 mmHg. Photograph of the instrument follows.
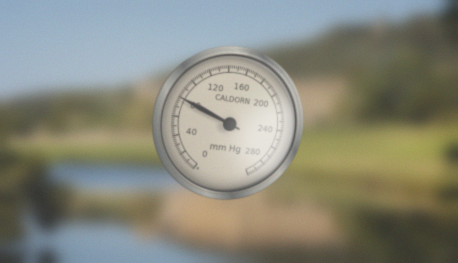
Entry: 80 mmHg
